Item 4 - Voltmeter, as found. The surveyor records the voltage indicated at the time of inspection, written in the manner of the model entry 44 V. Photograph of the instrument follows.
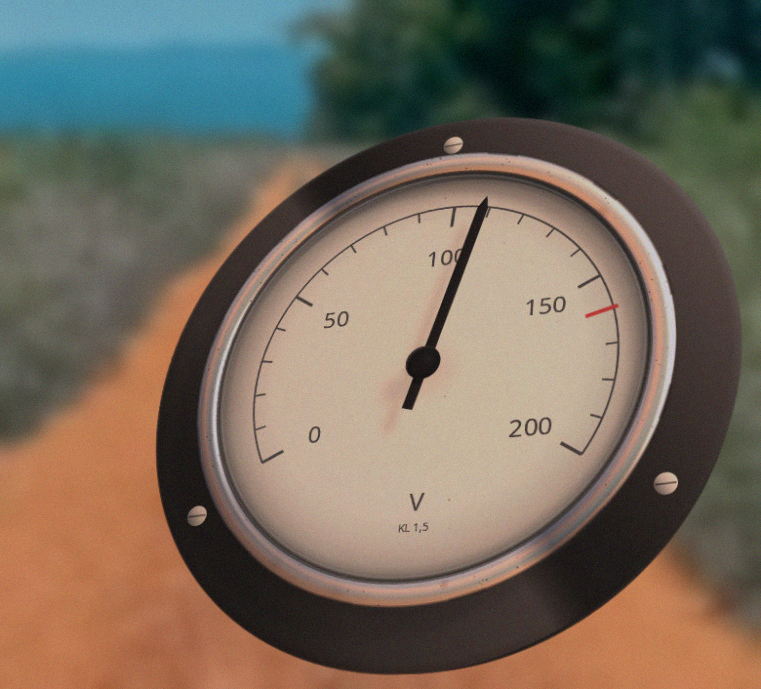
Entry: 110 V
